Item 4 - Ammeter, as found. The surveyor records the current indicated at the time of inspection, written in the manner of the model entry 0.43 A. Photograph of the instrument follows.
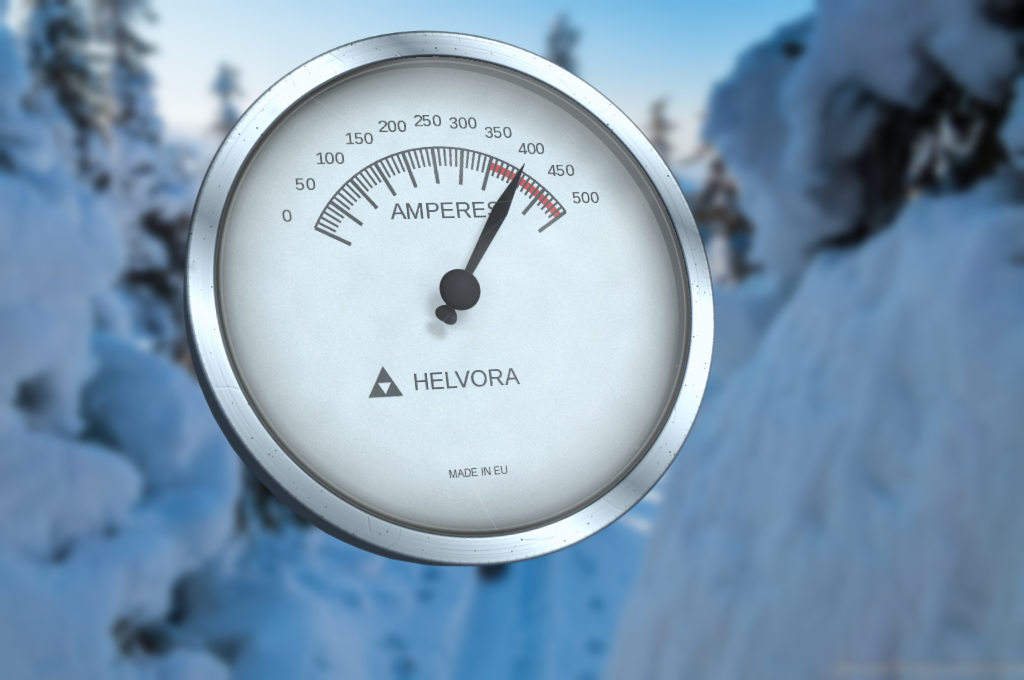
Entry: 400 A
